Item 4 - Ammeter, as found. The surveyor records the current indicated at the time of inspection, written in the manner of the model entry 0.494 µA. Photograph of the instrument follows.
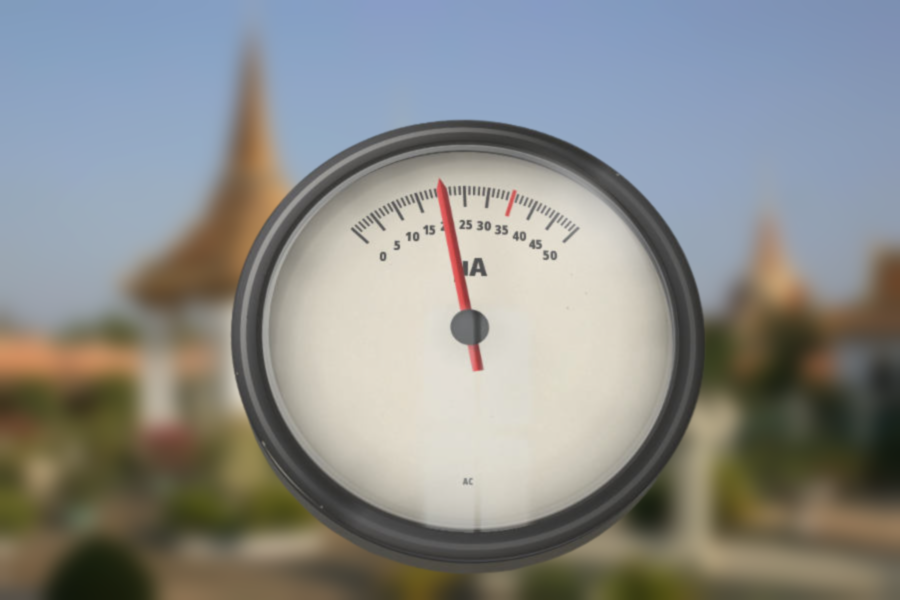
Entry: 20 µA
